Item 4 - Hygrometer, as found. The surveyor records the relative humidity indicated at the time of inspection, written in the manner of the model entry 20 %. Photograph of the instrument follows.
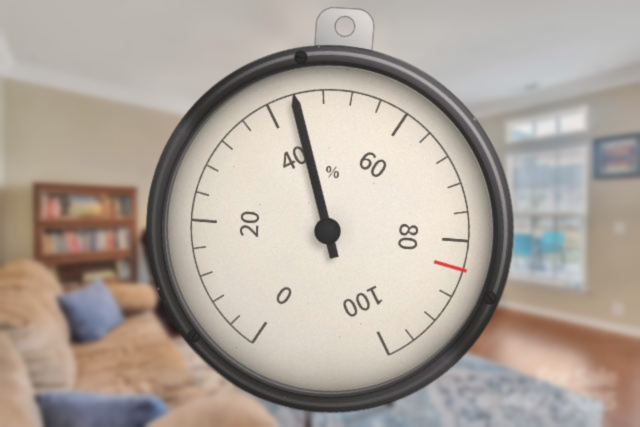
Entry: 44 %
